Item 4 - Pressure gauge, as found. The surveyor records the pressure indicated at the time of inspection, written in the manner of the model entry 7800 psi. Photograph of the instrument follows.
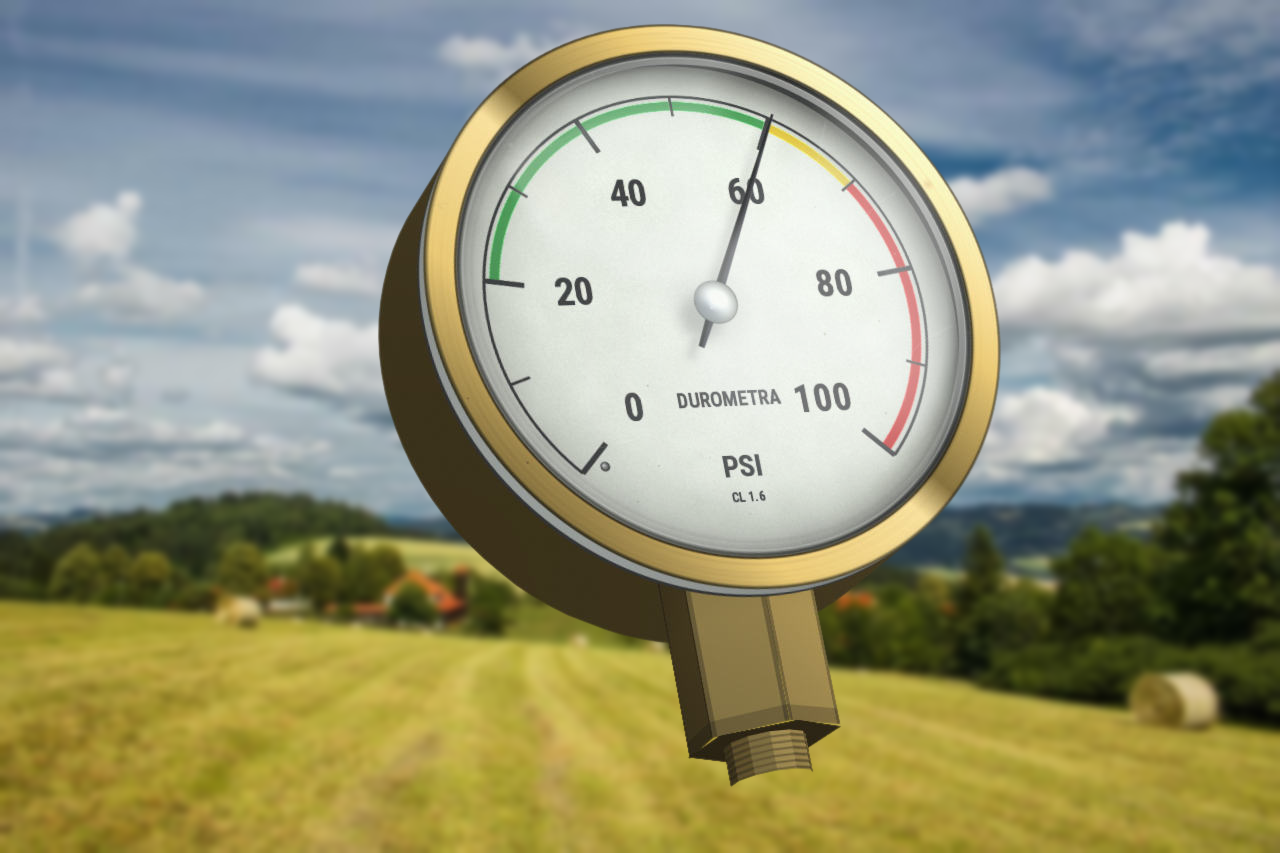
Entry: 60 psi
